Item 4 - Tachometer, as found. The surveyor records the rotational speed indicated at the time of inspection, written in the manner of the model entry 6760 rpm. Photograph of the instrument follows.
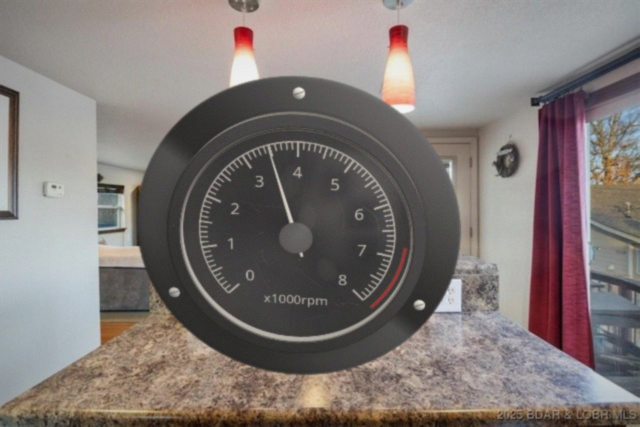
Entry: 3500 rpm
